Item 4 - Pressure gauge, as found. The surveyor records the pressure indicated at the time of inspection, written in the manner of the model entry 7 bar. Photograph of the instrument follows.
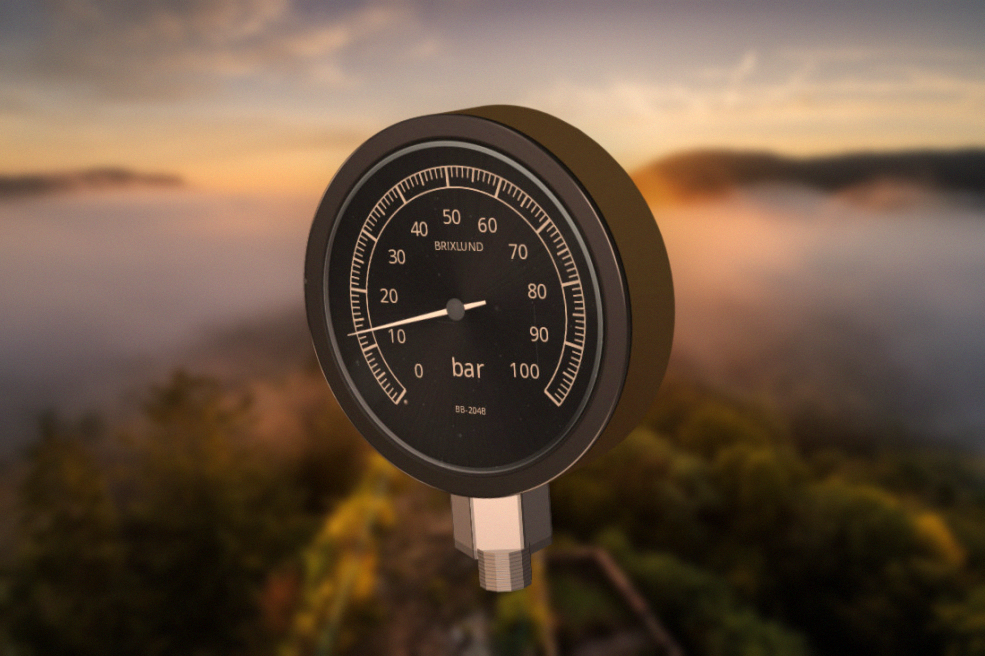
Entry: 13 bar
